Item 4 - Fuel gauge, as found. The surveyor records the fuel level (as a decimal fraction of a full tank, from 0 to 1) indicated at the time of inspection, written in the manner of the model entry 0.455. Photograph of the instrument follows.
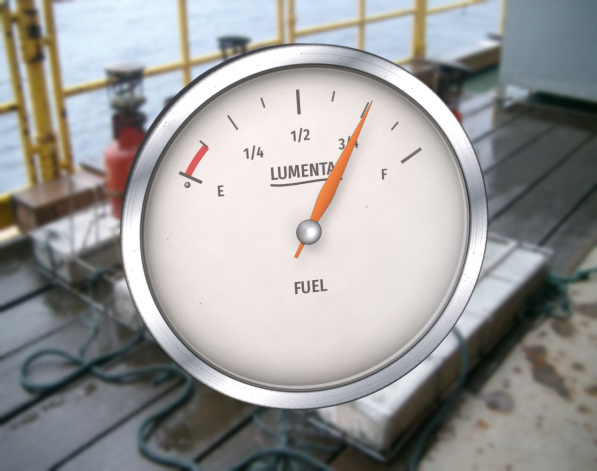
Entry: 0.75
